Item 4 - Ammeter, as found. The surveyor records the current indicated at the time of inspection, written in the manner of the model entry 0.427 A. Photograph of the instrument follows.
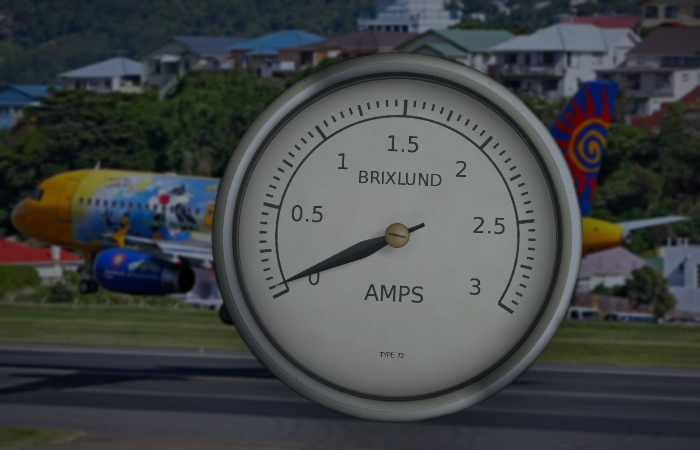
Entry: 0.05 A
